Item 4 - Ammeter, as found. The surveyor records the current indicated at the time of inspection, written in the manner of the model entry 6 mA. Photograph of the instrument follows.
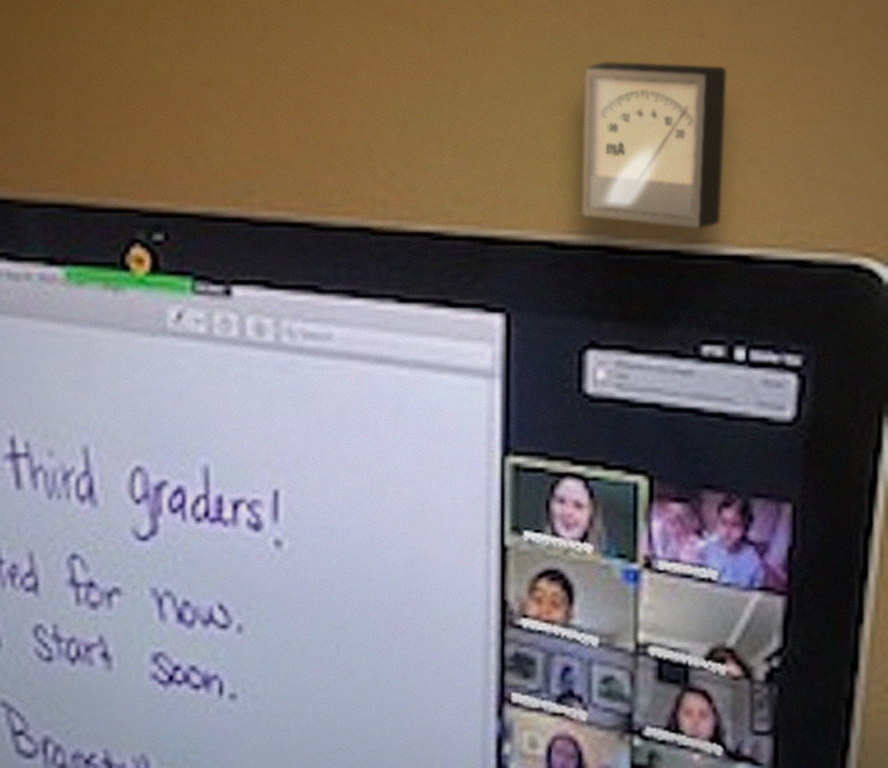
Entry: 16 mA
